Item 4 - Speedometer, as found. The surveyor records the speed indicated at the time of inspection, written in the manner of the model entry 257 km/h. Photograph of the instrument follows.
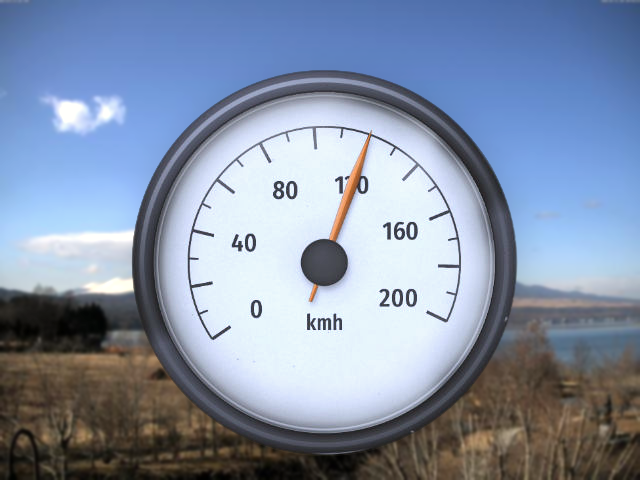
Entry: 120 km/h
